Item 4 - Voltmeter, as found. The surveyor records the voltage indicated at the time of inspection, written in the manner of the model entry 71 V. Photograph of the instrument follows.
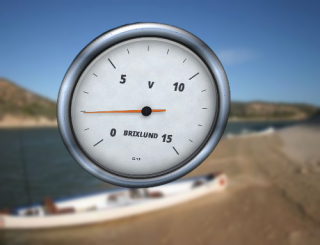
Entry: 2 V
